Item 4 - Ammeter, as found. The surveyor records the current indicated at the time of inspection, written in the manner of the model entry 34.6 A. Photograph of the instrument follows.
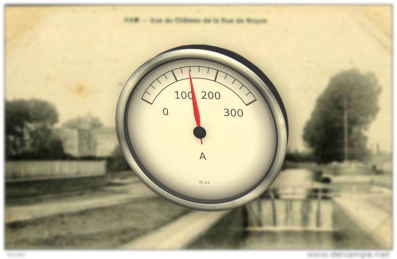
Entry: 140 A
